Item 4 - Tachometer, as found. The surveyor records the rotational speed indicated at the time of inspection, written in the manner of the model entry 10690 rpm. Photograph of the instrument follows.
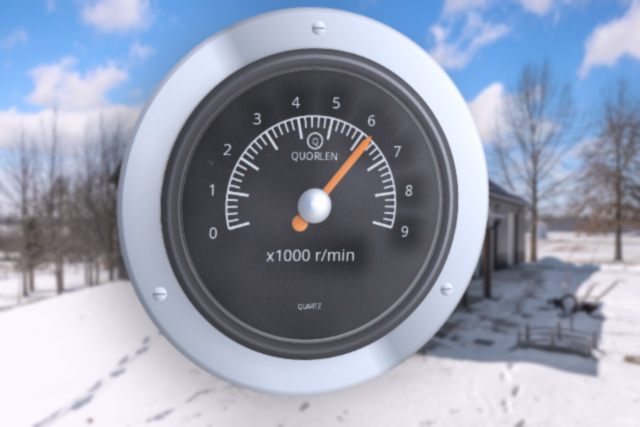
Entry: 6200 rpm
